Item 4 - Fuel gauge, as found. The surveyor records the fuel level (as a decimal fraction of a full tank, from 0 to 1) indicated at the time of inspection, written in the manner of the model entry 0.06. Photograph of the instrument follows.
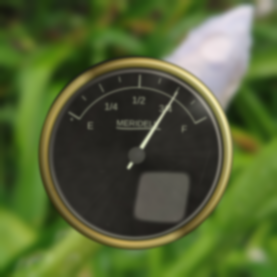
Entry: 0.75
